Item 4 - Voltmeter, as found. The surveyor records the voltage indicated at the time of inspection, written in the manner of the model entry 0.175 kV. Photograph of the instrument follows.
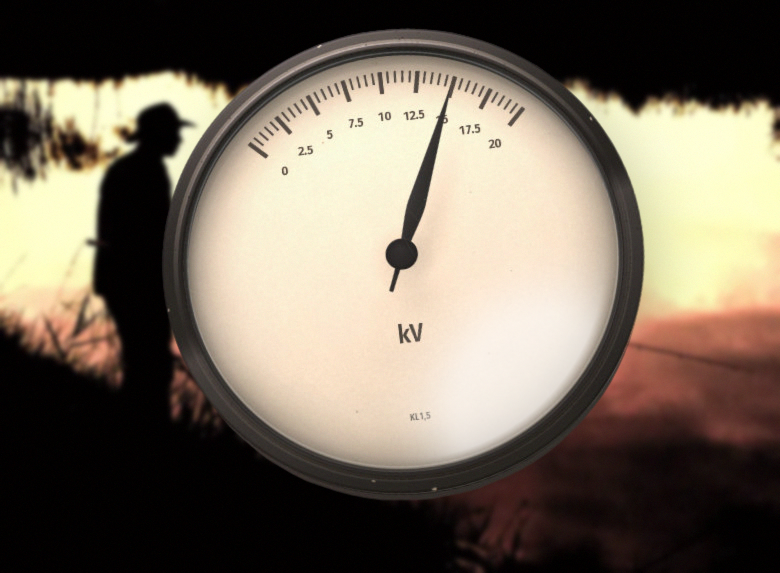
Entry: 15 kV
